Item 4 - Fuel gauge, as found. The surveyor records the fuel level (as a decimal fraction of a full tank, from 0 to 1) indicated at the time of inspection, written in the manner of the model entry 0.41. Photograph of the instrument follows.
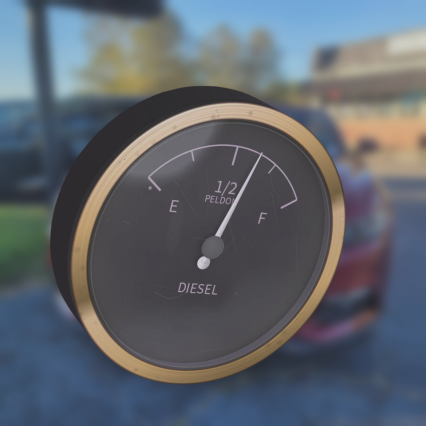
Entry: 0.625
